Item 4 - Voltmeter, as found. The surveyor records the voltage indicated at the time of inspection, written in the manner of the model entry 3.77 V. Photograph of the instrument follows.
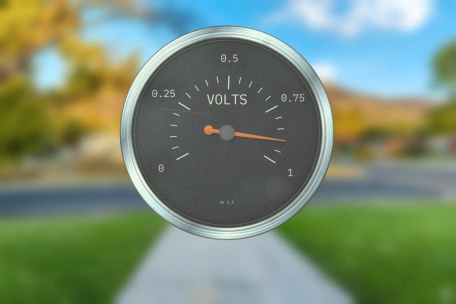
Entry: 0.9 V
